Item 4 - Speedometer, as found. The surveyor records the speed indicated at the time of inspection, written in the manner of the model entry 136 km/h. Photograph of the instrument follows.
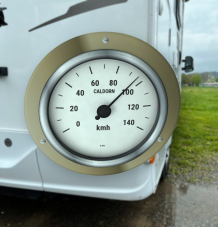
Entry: 95 km/h
